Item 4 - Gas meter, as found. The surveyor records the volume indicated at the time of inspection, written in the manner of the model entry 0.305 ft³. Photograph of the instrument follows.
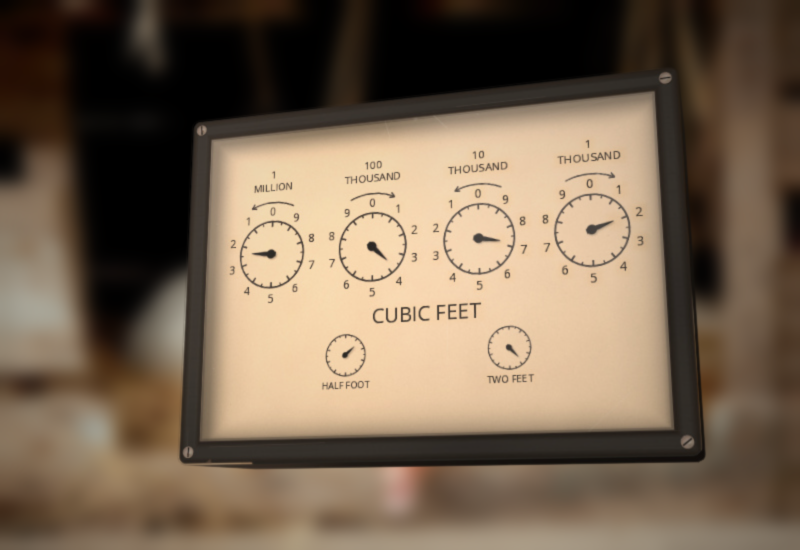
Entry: 237200 ft³
